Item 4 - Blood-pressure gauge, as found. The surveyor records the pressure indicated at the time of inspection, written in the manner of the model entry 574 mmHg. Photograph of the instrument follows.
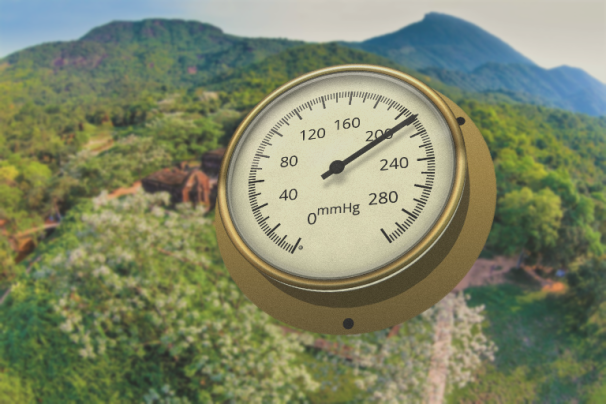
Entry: 210 mmHg
